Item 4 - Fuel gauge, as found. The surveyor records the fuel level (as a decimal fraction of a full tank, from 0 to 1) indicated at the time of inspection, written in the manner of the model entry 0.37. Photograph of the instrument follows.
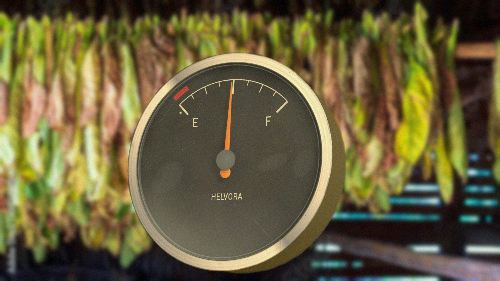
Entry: 0.5
